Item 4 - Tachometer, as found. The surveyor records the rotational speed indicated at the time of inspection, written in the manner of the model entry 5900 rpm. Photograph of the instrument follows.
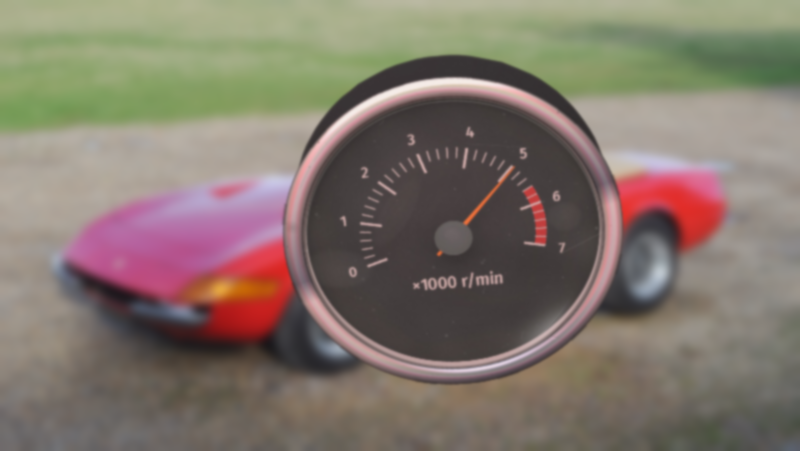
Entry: 5000 rpm
